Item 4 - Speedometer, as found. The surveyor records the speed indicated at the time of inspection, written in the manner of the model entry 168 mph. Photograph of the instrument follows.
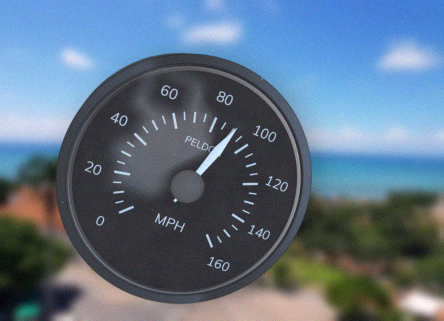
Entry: 90 mph
